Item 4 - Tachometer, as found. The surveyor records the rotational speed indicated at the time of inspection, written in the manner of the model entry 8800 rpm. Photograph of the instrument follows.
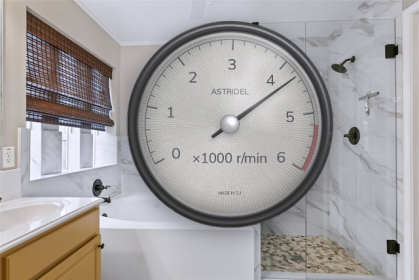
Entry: 4300 rpm
